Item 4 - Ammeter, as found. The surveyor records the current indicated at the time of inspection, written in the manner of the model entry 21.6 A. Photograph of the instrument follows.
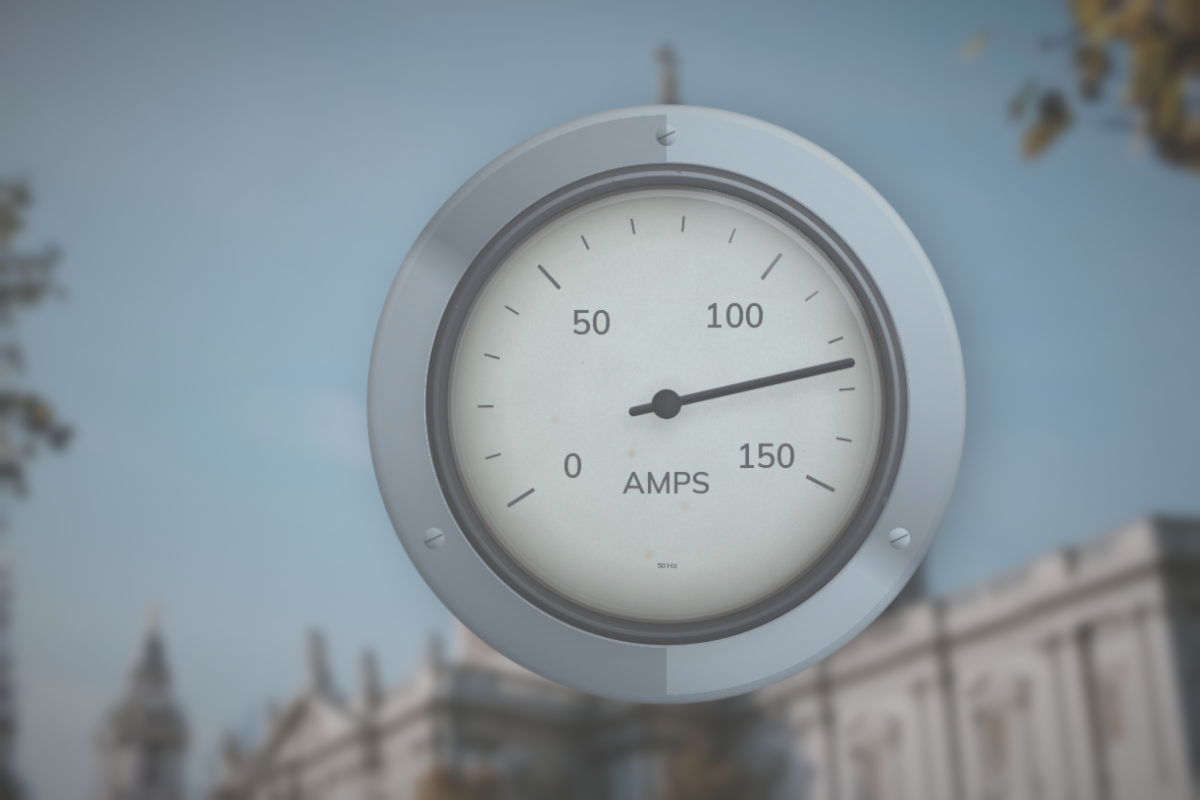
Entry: 125 A
